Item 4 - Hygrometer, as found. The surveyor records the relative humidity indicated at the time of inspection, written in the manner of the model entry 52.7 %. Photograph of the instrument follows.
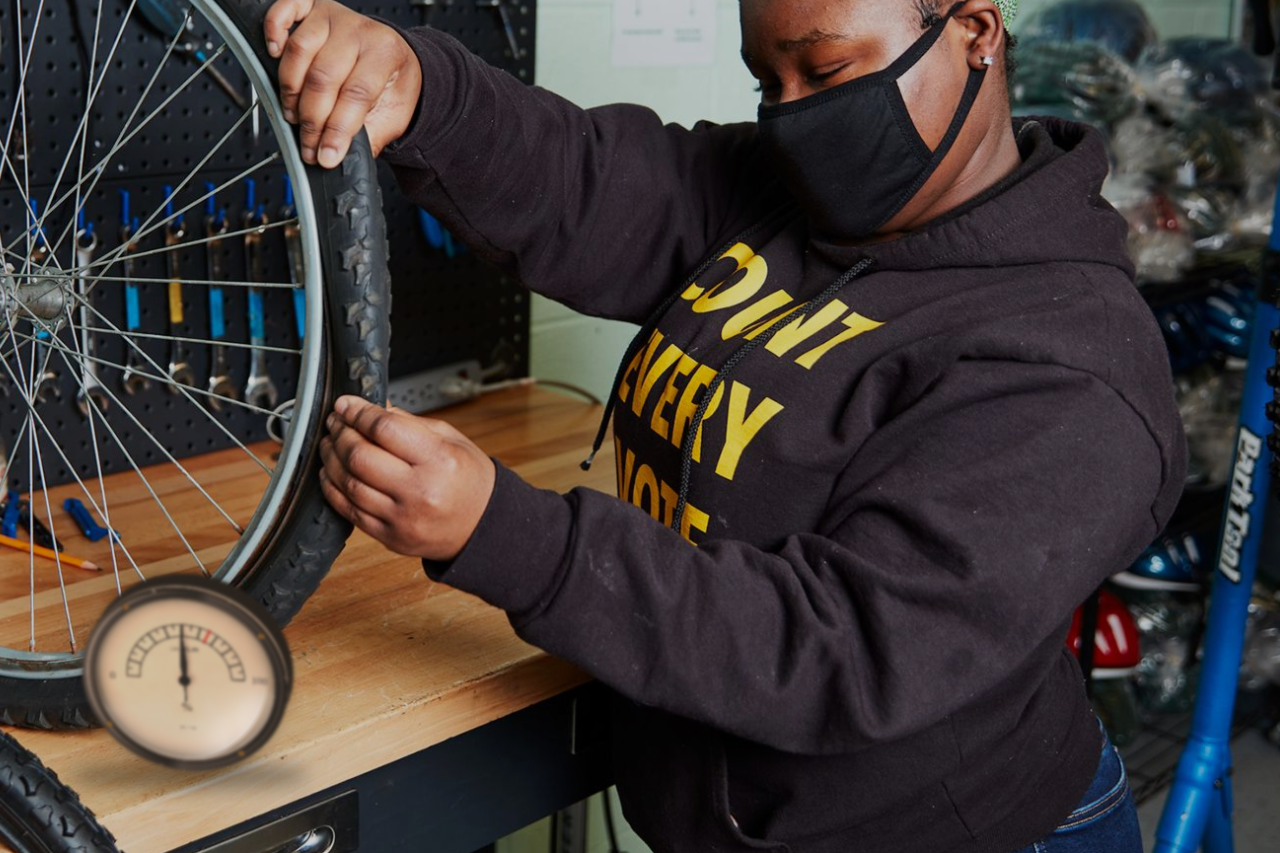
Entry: 50 %
